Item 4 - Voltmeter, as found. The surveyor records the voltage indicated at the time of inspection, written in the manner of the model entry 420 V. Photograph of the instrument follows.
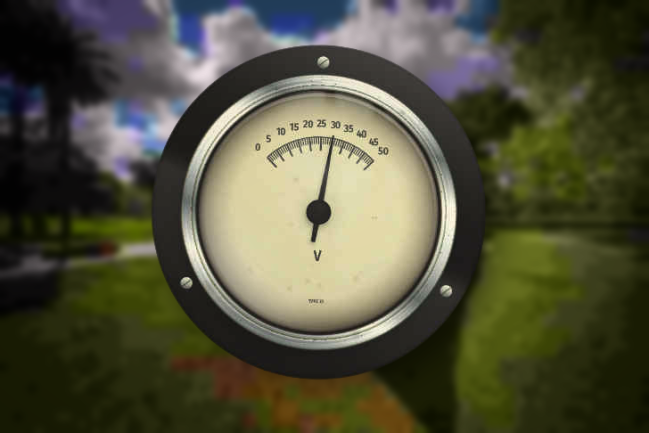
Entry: 30 V
